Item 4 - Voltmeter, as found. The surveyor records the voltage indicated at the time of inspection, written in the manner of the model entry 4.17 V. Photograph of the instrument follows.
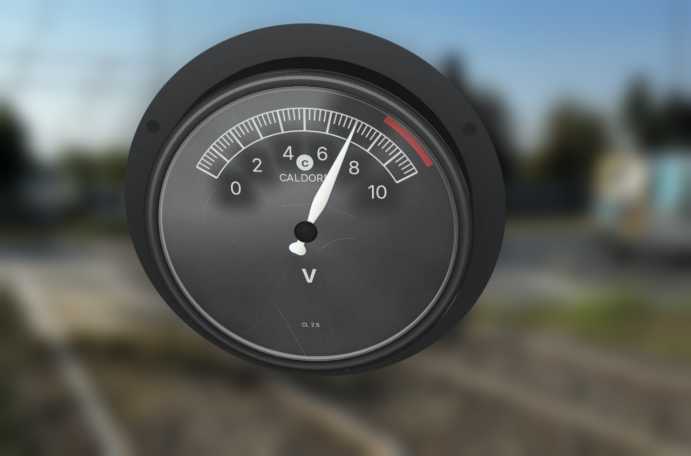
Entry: 7 V
